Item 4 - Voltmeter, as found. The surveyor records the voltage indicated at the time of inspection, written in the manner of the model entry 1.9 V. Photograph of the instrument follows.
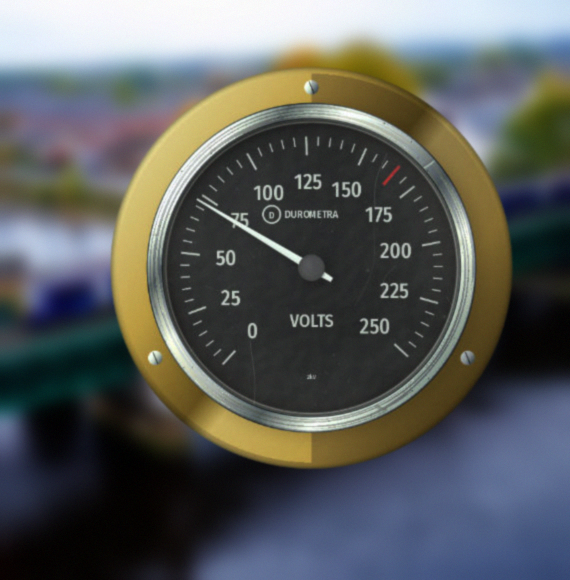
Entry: 72.5 V
